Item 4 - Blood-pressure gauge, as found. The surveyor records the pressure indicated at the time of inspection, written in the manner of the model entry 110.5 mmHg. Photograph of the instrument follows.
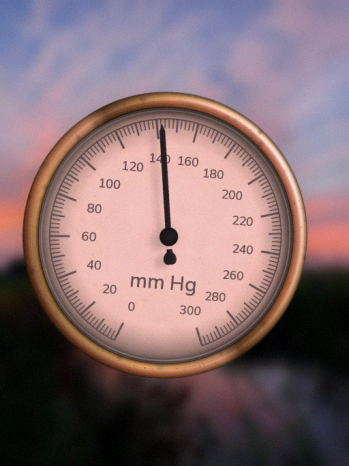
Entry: 142 mmHg
